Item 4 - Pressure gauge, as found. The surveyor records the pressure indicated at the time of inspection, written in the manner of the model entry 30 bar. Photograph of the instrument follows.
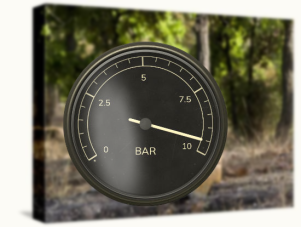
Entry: 9.5 bar
